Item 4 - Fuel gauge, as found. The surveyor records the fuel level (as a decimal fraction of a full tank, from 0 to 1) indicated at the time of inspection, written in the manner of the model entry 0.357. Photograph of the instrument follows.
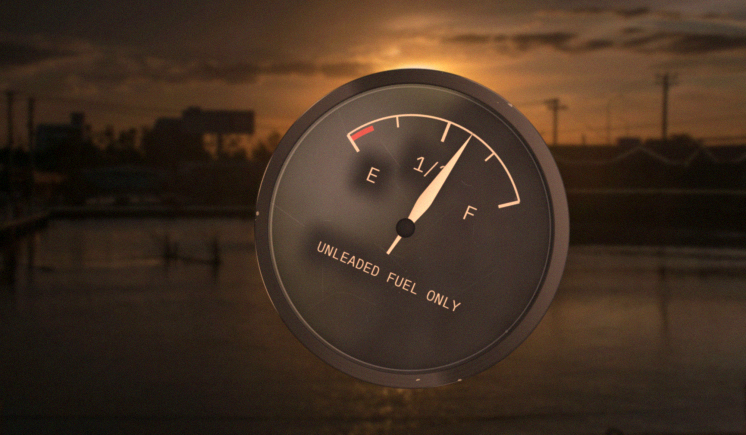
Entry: 0.625
